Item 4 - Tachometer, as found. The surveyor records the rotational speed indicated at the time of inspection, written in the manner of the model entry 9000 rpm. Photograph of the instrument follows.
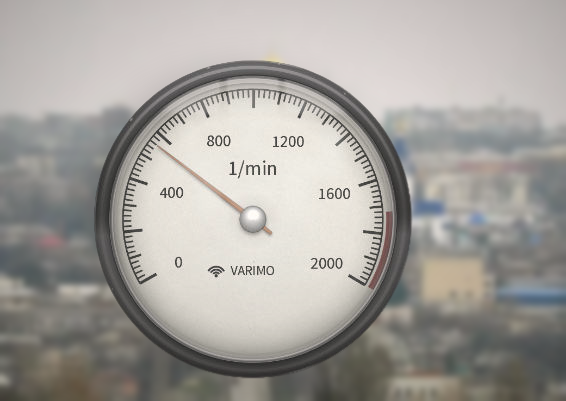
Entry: 560 rpm
